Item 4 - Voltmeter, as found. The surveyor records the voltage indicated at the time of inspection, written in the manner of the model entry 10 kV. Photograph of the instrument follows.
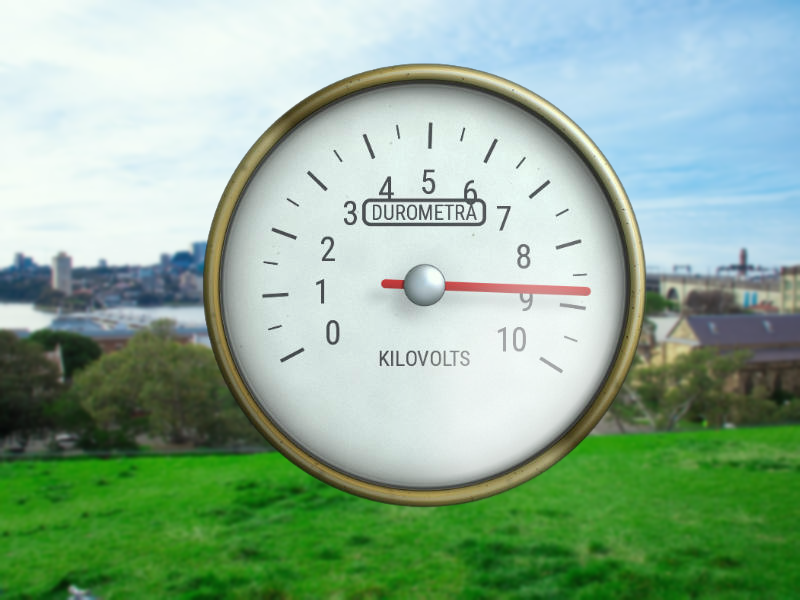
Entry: 8.75 kV
